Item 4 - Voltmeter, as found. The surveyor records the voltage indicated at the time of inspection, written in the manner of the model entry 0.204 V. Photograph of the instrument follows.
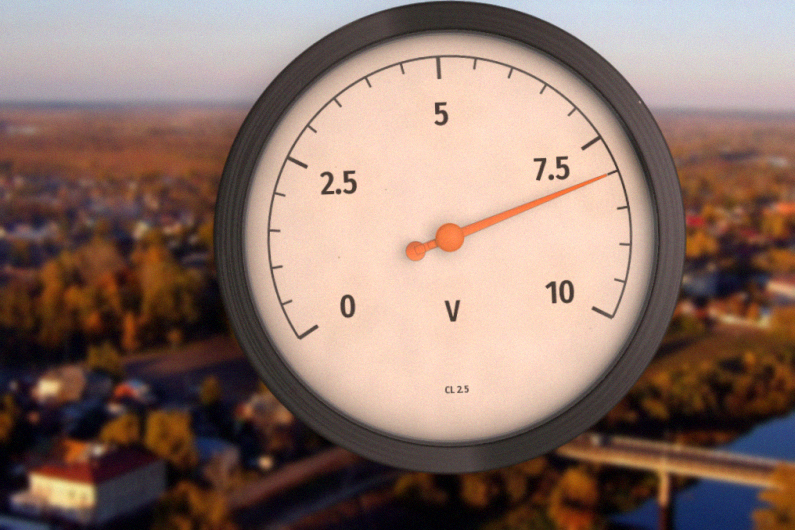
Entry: 8 V
